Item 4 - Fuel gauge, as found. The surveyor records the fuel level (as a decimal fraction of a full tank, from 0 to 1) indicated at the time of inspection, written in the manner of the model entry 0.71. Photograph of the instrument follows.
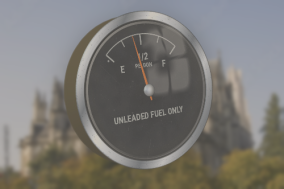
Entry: 0.375
